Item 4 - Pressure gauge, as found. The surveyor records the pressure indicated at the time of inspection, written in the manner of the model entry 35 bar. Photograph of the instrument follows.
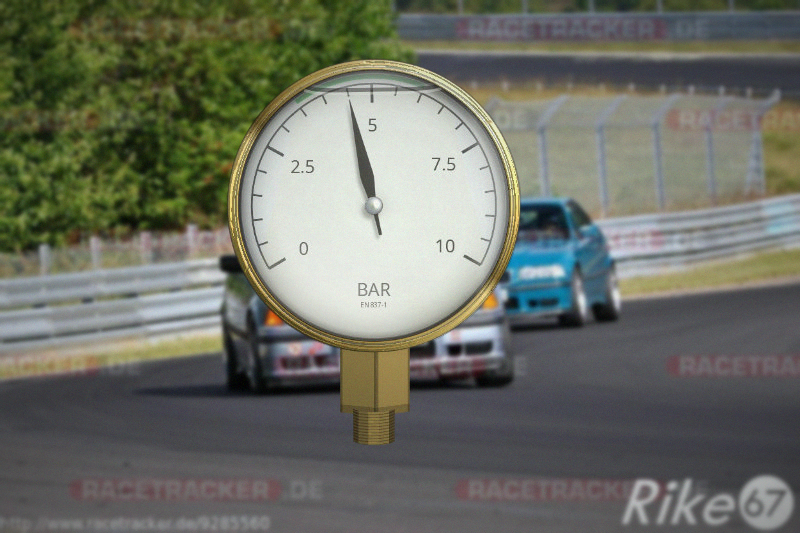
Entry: 4.5 bar
